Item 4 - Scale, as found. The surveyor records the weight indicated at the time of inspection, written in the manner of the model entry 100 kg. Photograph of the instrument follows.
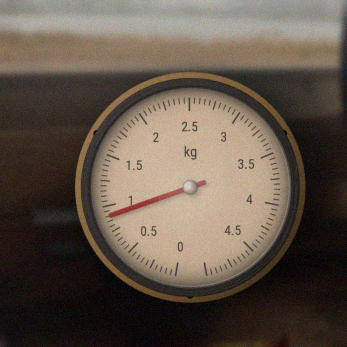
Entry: 0.9 kg
